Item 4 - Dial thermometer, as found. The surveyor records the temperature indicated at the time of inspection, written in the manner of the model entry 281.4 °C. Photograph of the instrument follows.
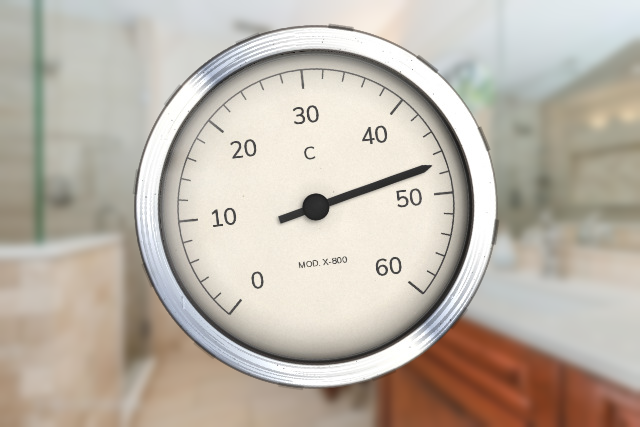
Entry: 47 °C
